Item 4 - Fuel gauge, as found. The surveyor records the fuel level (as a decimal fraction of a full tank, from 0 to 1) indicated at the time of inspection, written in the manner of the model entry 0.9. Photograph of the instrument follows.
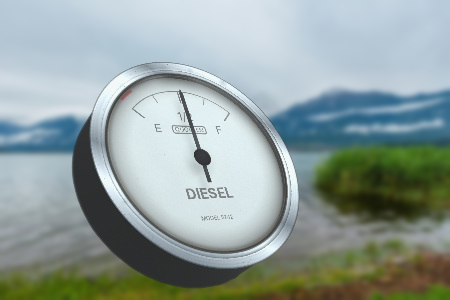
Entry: 0.5
